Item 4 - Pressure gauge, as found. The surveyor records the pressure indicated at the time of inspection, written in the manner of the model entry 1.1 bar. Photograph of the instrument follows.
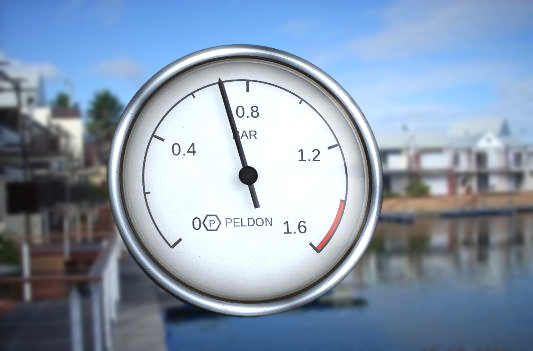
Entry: 0.7 bar
